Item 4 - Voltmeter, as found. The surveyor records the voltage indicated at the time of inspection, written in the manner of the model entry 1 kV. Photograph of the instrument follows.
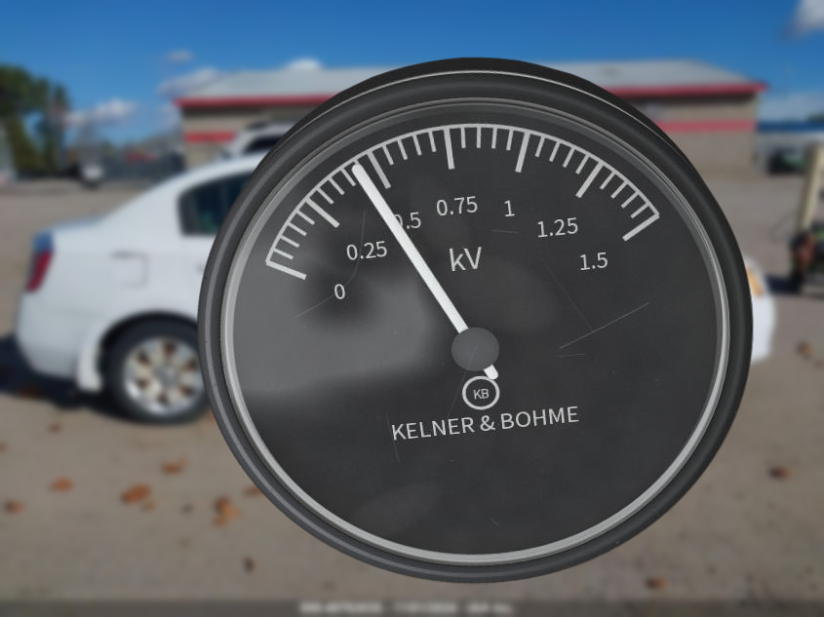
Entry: 0.45 kV
